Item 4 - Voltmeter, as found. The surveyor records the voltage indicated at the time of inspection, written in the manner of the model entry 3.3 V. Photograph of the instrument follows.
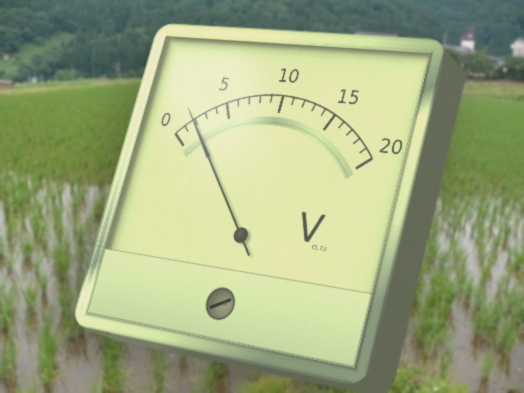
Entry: 2 V
